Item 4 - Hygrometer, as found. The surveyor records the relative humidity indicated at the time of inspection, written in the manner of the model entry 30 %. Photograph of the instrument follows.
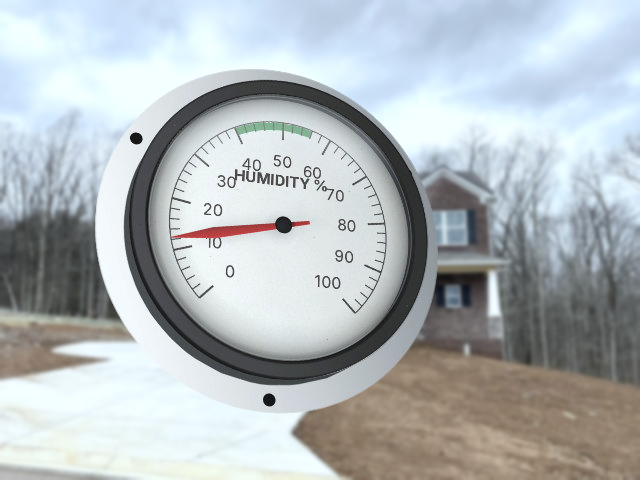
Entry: 12 %
